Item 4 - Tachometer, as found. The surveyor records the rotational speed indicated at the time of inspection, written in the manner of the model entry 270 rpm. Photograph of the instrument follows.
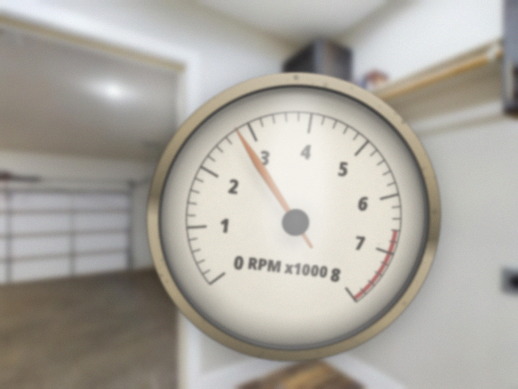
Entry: 2800 rpm
